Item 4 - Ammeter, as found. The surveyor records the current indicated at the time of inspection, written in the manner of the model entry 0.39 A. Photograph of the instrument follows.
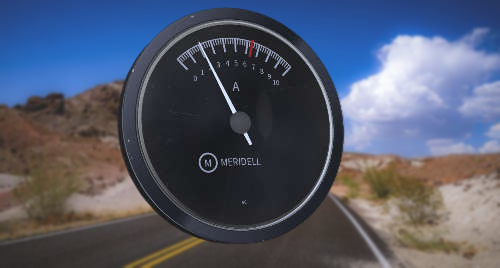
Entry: 2 A
